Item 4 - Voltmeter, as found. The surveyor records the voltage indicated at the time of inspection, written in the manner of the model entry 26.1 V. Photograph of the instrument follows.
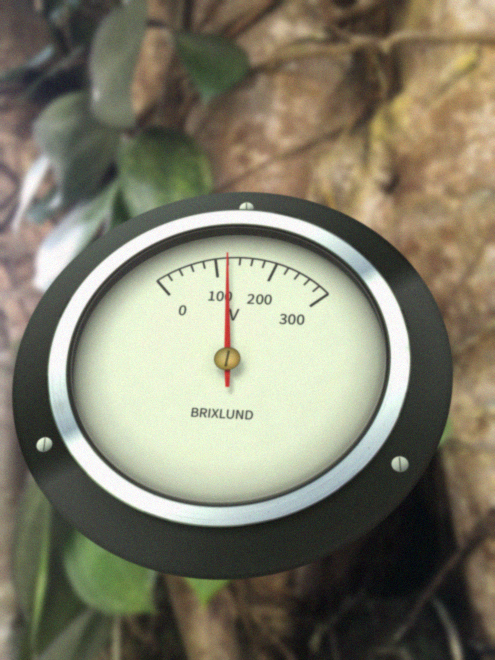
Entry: 120 V
